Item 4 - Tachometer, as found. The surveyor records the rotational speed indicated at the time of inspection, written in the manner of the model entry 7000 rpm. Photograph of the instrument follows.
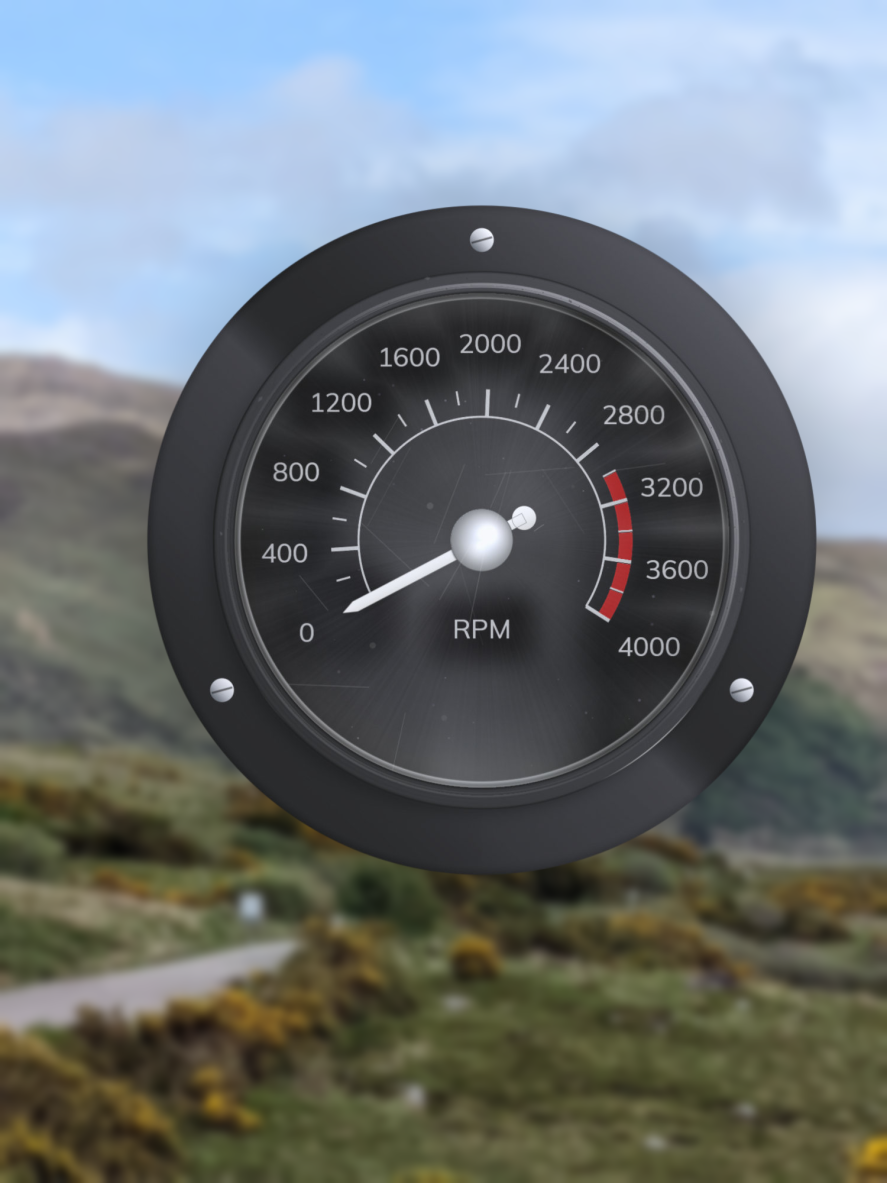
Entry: 0 rpm
